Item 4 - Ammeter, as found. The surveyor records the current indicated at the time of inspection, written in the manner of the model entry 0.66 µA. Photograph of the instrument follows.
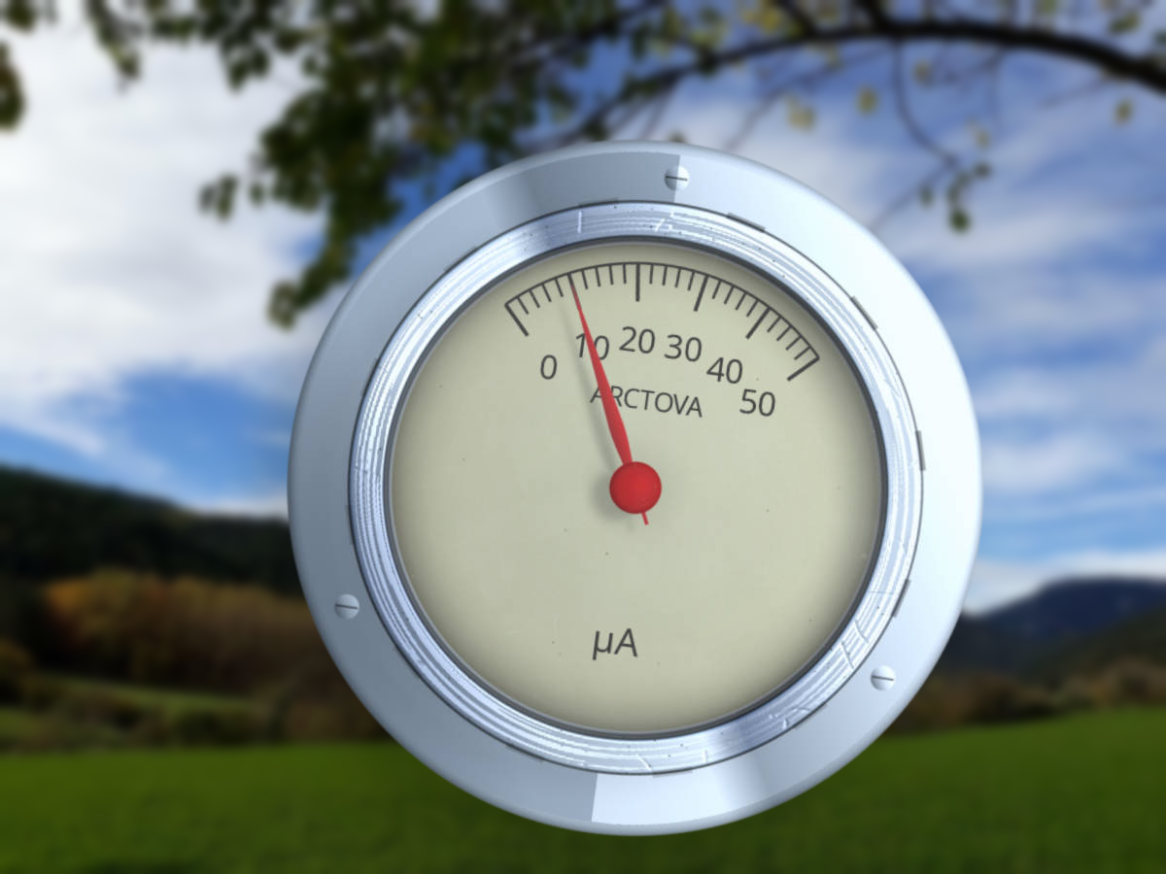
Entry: 10 µA
